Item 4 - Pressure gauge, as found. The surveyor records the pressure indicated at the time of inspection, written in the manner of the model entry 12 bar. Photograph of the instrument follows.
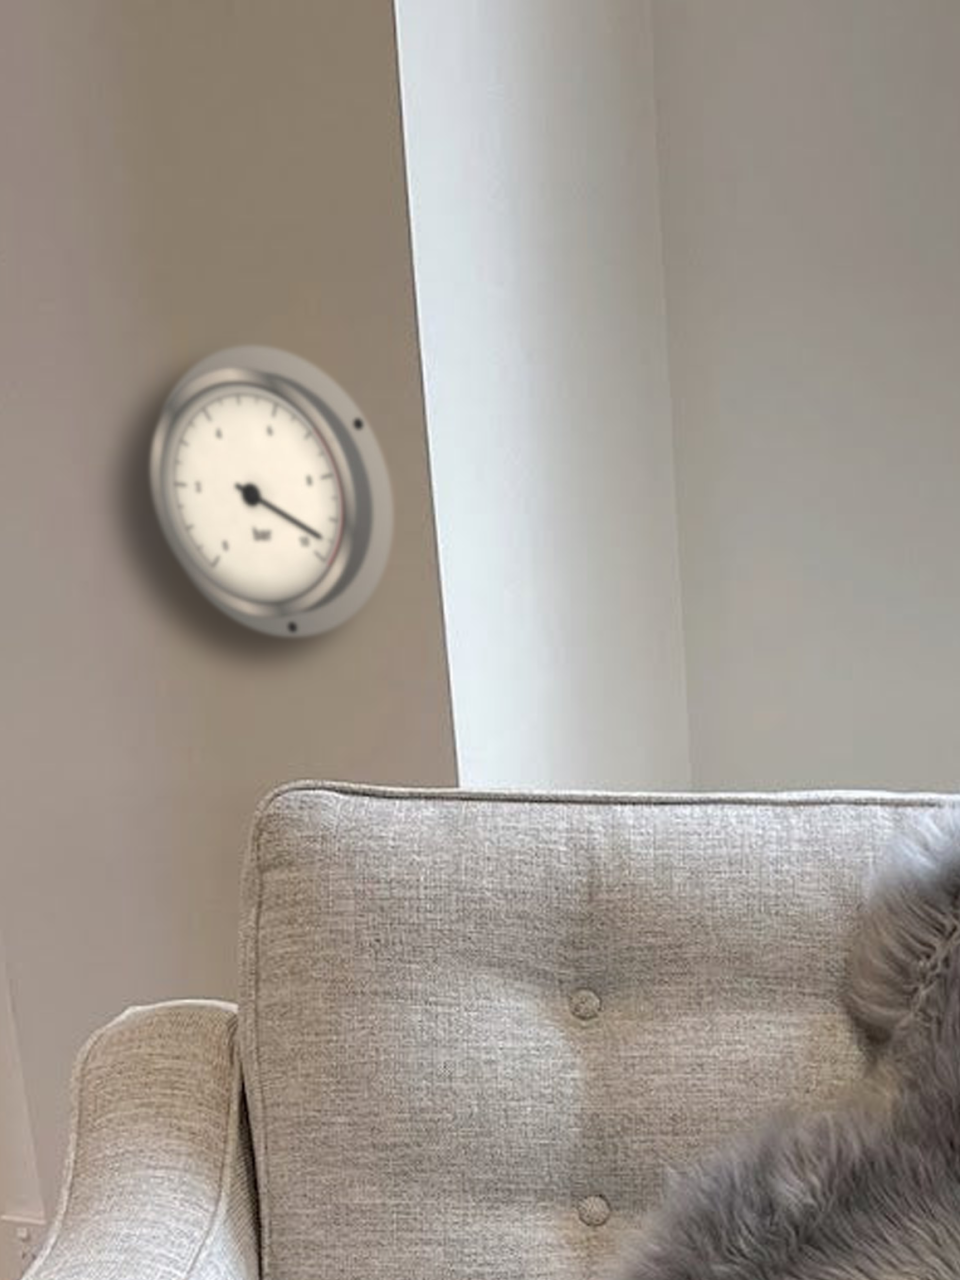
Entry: 9.5 bar
